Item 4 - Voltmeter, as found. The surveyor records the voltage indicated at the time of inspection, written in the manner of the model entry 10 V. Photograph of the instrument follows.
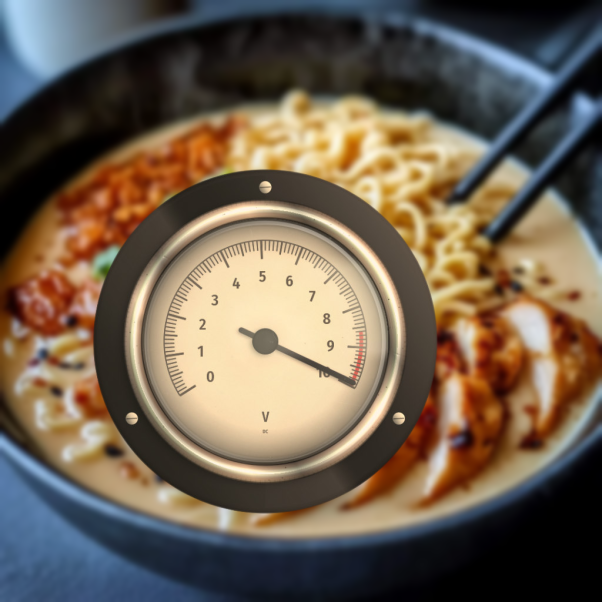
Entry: 9.9 V
